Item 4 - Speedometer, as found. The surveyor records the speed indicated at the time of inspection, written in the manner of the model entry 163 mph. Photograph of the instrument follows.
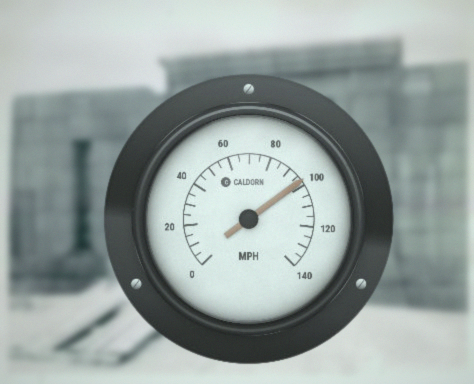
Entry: 97.5 mph
